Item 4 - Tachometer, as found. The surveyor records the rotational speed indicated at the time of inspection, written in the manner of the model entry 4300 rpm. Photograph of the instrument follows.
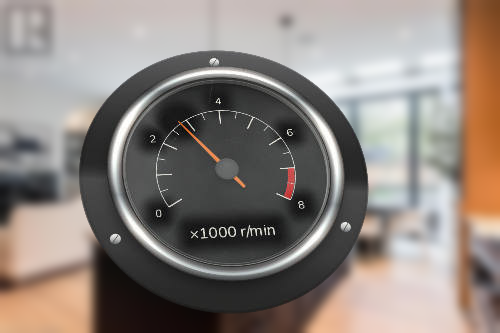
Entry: 2750 rpm
